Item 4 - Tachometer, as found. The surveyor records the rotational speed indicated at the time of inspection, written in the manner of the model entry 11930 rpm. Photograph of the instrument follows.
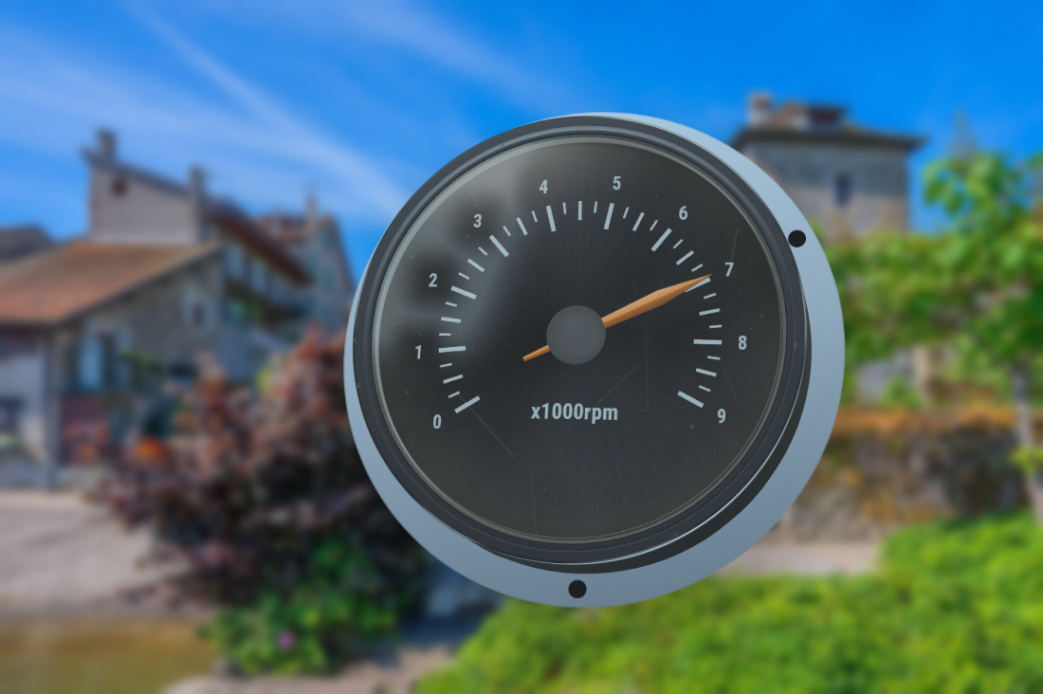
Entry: 7000 rpm
